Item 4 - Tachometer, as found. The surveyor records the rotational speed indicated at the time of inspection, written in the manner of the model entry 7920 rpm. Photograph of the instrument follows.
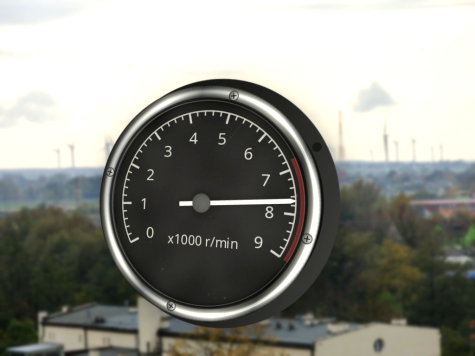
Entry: 7700 rpm
